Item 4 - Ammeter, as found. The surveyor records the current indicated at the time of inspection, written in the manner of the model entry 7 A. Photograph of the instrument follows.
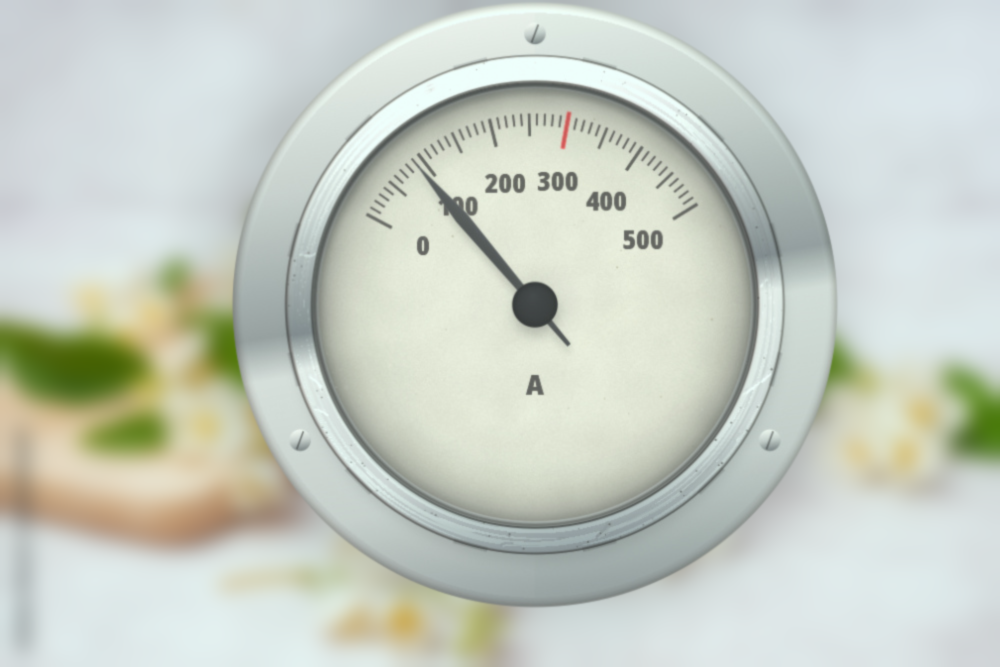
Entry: 90 A
